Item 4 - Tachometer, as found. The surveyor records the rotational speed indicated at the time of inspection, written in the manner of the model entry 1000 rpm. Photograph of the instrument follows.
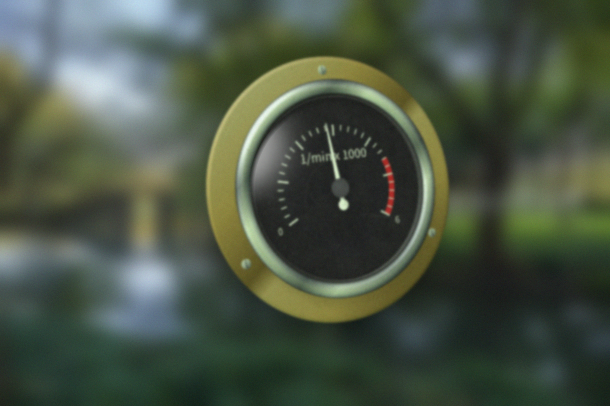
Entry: 2800 rpm
